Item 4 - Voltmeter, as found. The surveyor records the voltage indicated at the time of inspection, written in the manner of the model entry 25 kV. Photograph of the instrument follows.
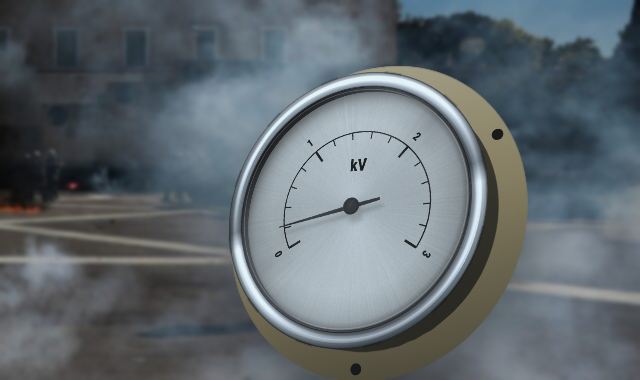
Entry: 0.2 kV
